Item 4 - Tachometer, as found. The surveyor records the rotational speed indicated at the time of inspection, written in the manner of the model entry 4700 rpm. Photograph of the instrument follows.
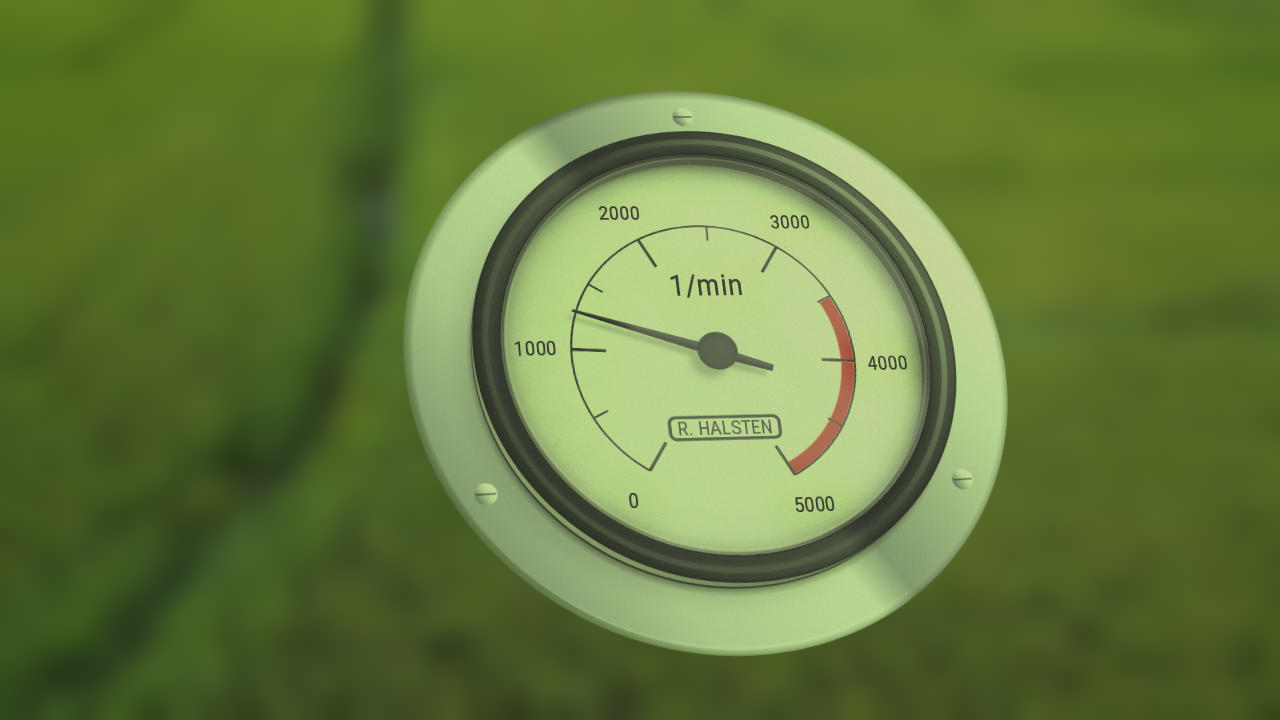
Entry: 1250 rpm
